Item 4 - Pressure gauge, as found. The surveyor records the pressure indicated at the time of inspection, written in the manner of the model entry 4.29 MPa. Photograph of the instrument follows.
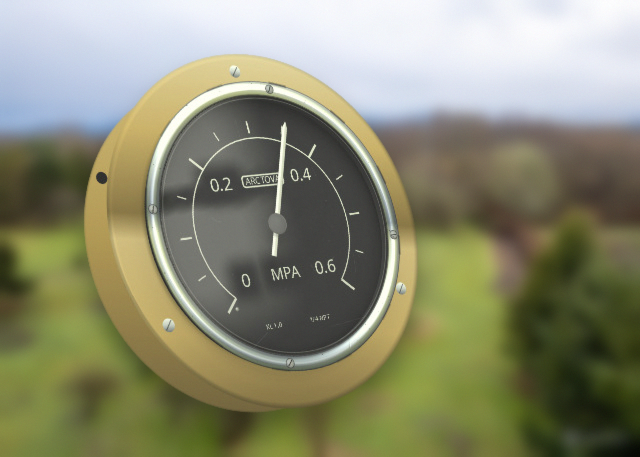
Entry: 0.35 MPa
